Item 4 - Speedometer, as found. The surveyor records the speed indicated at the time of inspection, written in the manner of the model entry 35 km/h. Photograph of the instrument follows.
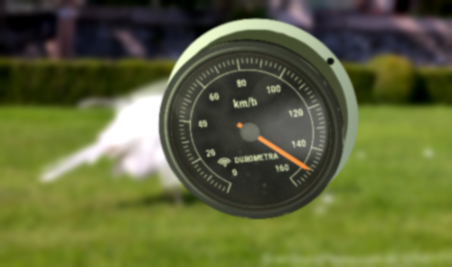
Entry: 150 km/h
